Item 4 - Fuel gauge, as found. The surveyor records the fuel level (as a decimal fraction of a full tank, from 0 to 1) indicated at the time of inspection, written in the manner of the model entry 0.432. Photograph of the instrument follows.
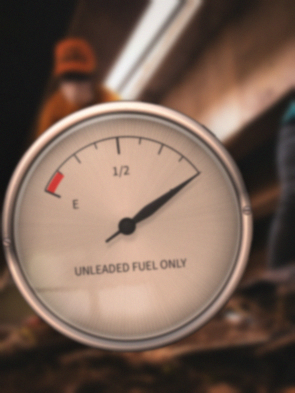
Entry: 1
